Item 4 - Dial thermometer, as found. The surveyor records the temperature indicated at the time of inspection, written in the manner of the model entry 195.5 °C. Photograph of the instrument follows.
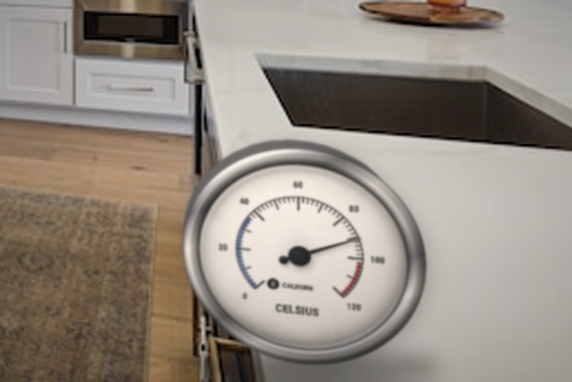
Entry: 90 °C
